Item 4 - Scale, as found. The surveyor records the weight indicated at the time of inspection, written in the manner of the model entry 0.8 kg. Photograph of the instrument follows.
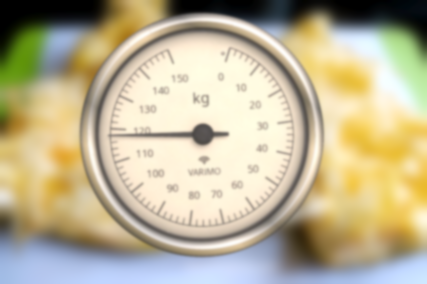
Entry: 118 kg
